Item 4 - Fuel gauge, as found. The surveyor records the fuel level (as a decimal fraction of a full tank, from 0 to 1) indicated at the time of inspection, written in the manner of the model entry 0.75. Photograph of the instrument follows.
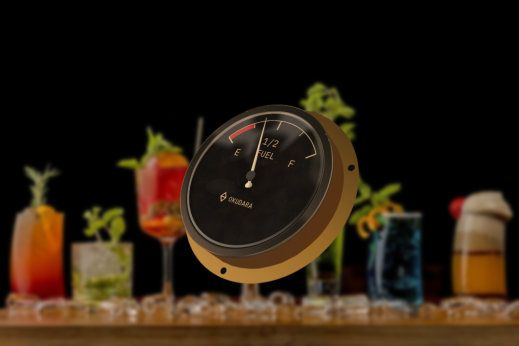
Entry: 0.375
